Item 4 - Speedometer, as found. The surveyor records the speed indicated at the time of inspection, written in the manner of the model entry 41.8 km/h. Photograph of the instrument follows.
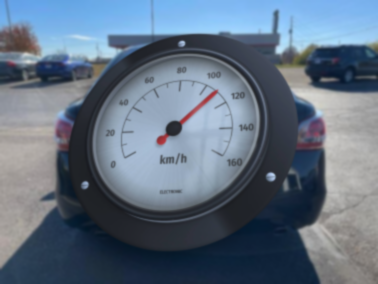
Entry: 110 km/h
